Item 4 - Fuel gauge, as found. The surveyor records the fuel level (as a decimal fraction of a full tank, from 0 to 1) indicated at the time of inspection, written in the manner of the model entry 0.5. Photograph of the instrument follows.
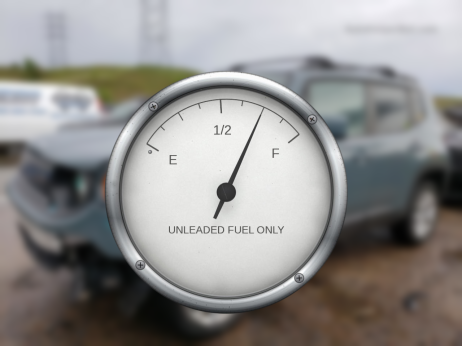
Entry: 0.75
